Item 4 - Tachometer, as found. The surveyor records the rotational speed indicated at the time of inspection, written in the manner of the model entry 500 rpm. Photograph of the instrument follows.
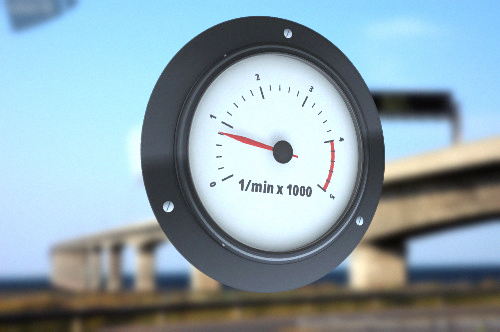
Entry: 800 rpm
